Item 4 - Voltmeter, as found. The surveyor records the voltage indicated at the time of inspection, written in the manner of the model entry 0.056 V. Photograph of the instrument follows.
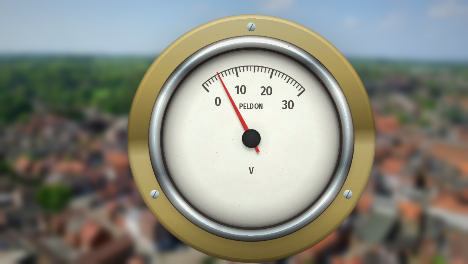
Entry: 5 V
